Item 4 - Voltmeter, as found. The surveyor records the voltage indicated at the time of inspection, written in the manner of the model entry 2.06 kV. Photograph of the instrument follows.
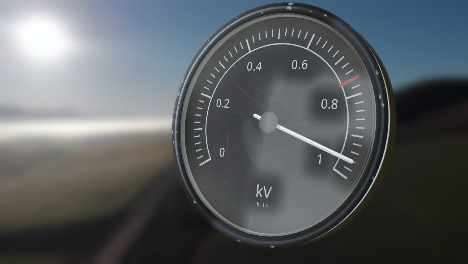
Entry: 0.96 kV
